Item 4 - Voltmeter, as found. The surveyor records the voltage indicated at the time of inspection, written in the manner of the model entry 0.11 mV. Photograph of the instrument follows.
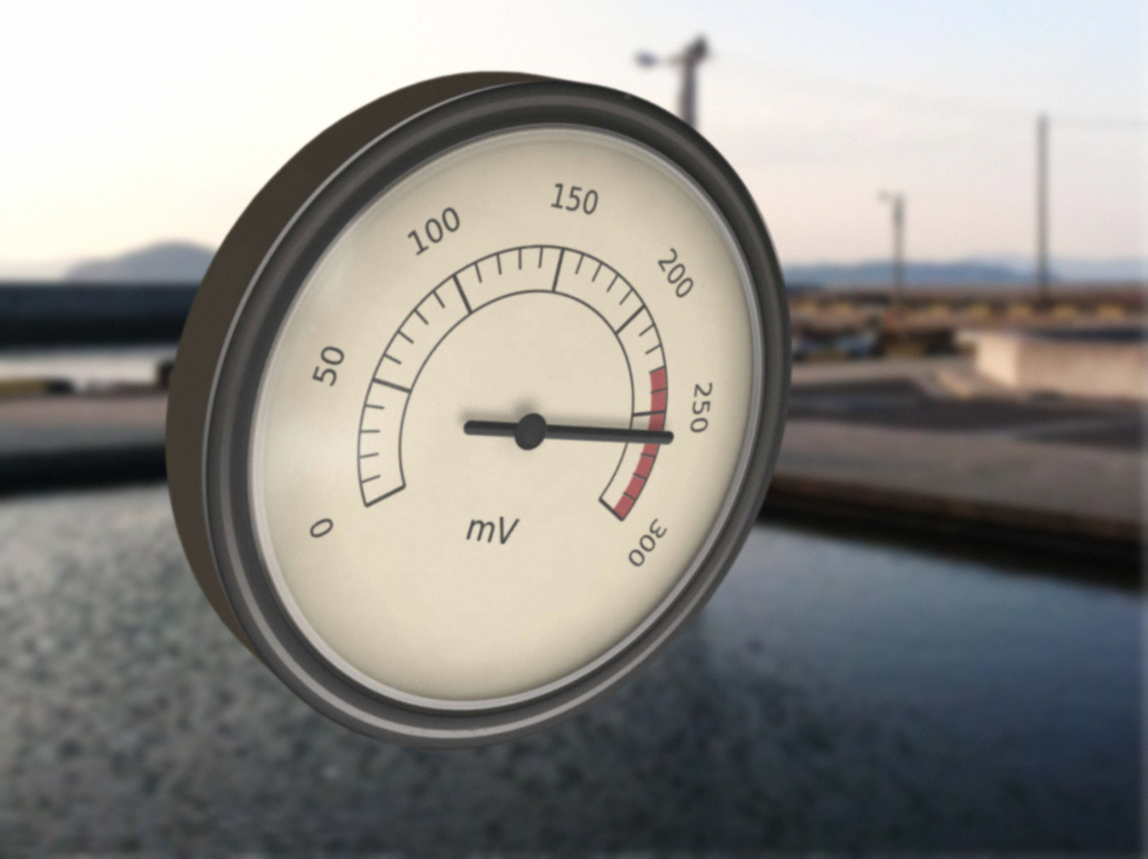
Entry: 260 mV
